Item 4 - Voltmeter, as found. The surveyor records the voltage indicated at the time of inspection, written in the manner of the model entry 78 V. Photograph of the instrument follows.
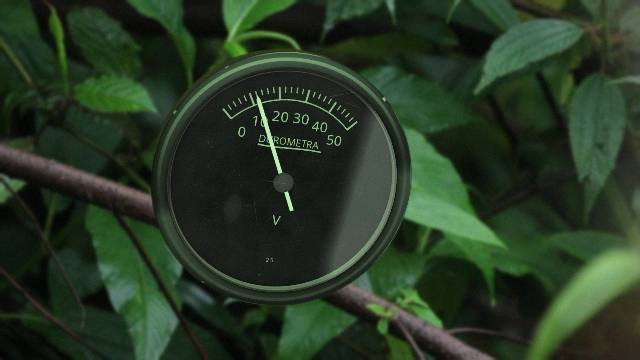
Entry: 12 V
